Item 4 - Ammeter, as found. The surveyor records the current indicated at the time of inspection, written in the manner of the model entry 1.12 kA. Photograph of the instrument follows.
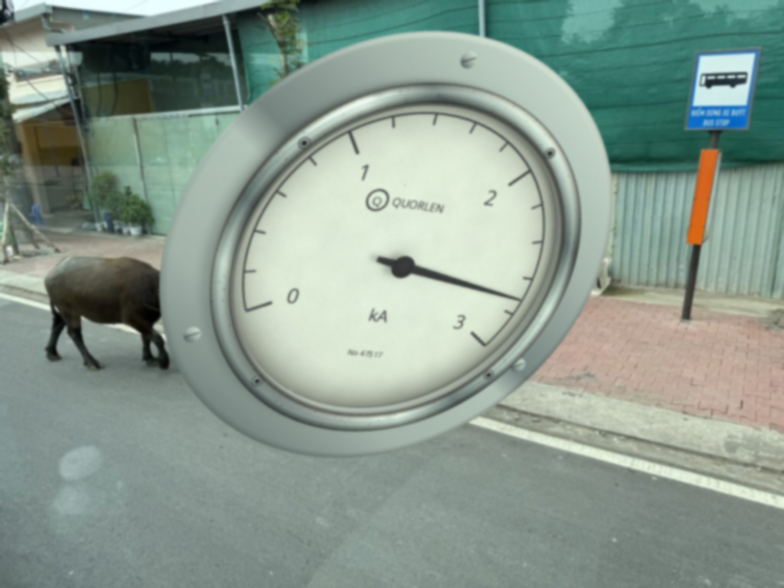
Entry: 2.7 kA
